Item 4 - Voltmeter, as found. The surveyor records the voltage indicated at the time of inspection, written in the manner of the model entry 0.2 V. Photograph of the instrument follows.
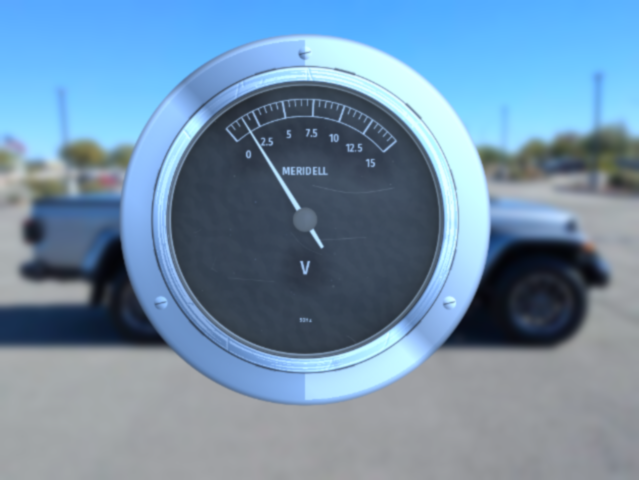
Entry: 1.5 V
